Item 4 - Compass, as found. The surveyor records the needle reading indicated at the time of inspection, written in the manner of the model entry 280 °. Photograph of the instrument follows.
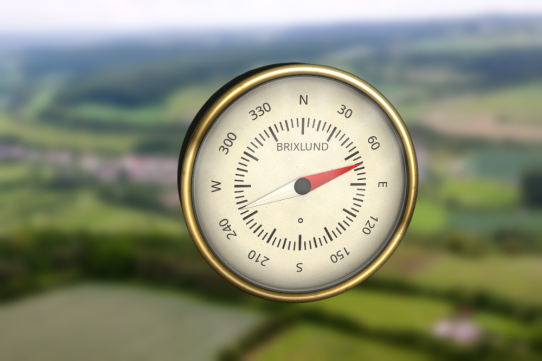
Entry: 70 °
